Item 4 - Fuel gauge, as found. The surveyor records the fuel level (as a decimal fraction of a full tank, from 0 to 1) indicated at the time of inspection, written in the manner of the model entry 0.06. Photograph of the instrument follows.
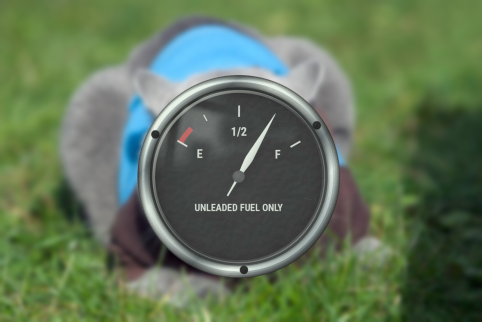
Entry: 0.75
